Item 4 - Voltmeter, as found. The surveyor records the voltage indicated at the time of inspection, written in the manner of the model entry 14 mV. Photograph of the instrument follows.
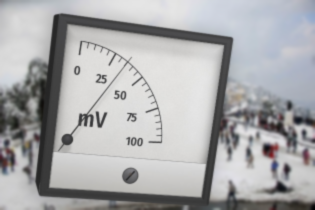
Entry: 35 mV
